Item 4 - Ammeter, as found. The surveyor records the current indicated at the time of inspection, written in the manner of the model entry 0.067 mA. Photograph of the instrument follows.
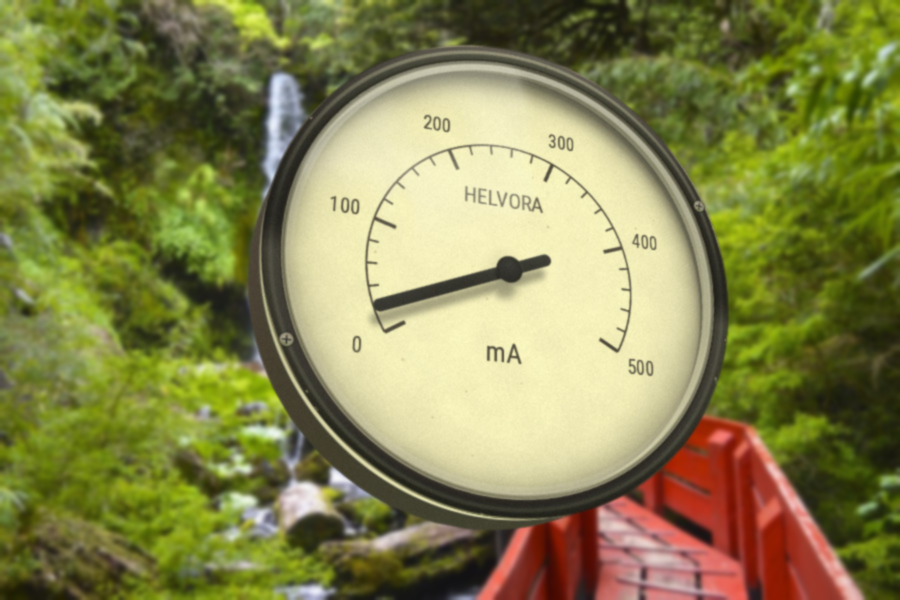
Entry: 20 mA
